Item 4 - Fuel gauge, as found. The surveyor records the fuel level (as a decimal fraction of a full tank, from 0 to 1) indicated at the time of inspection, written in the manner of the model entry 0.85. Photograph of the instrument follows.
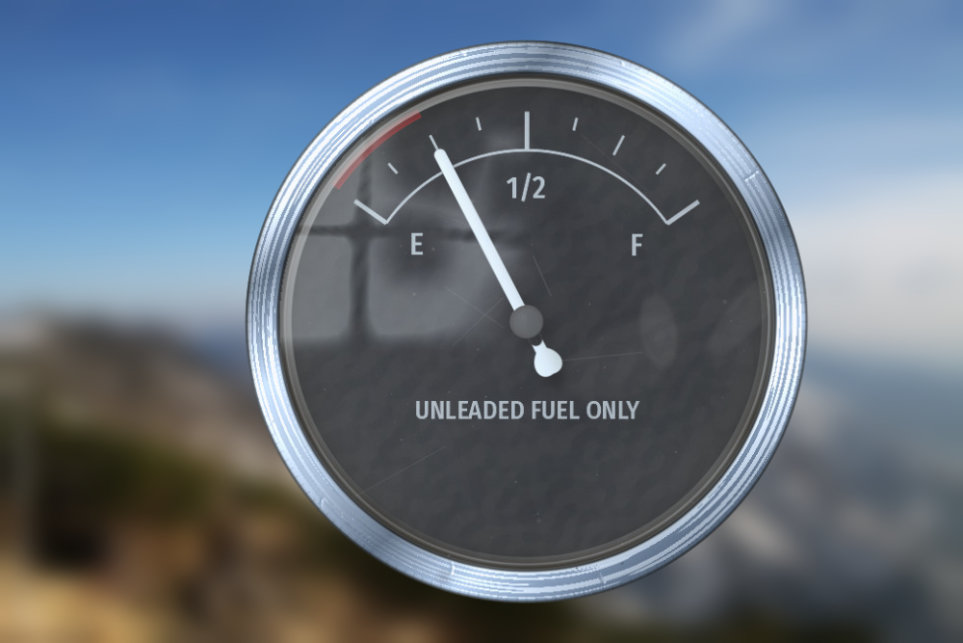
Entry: 0.25
